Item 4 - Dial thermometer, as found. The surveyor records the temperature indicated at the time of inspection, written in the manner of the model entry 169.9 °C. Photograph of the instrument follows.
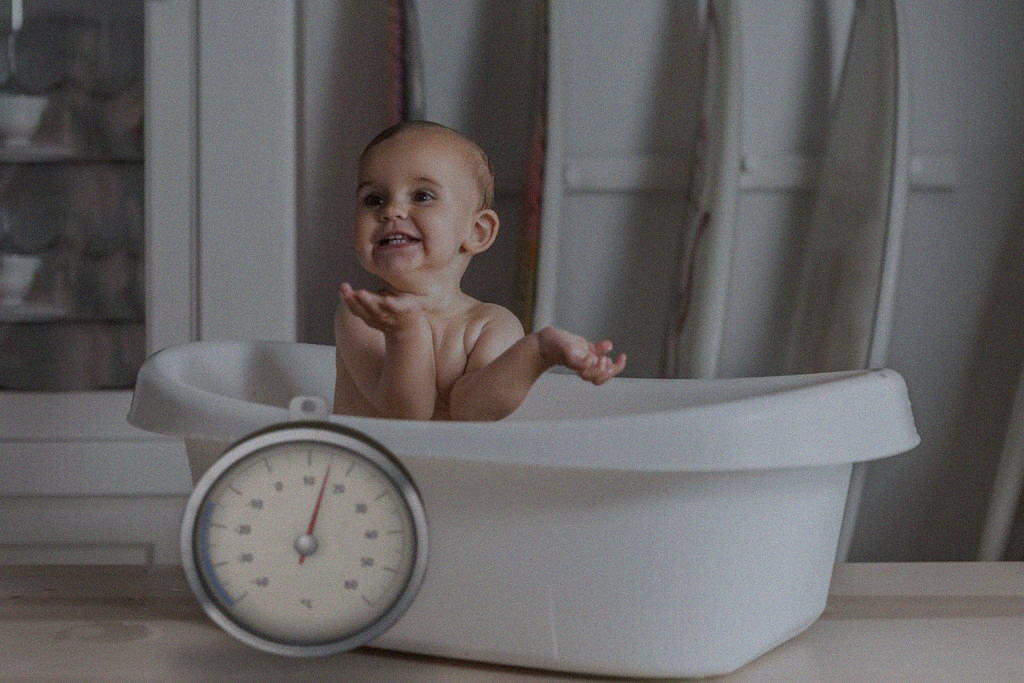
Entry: 15 °C
